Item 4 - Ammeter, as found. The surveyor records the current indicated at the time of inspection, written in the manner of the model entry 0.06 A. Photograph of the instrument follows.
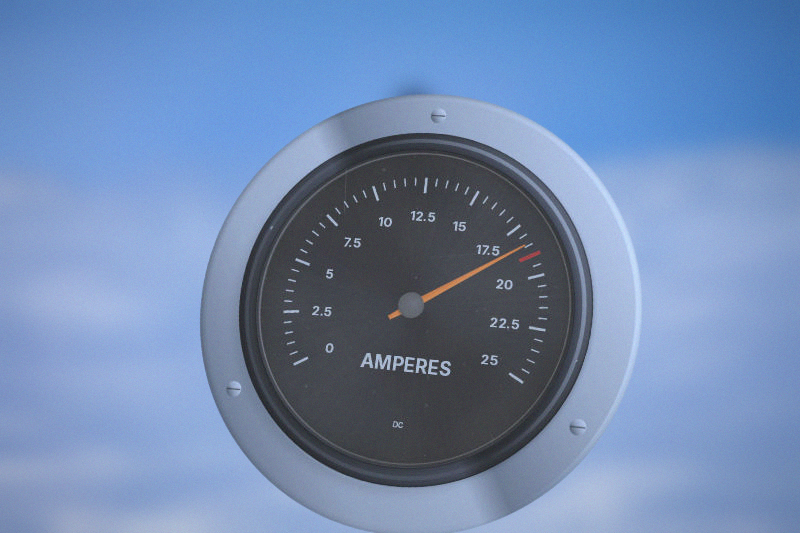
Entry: 18.5 A
